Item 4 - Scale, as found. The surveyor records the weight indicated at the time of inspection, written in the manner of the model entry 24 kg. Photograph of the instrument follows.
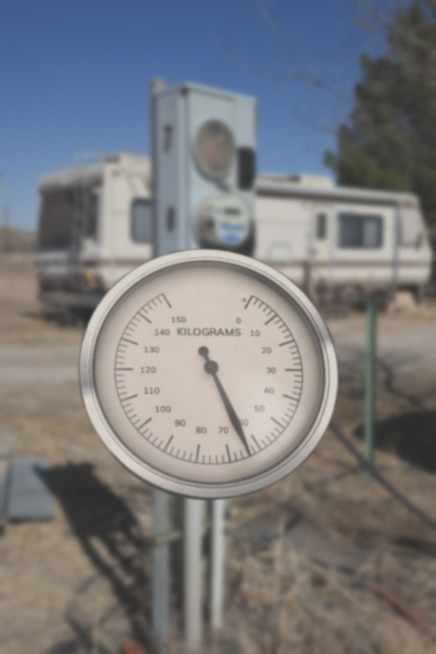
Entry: 64 kg
